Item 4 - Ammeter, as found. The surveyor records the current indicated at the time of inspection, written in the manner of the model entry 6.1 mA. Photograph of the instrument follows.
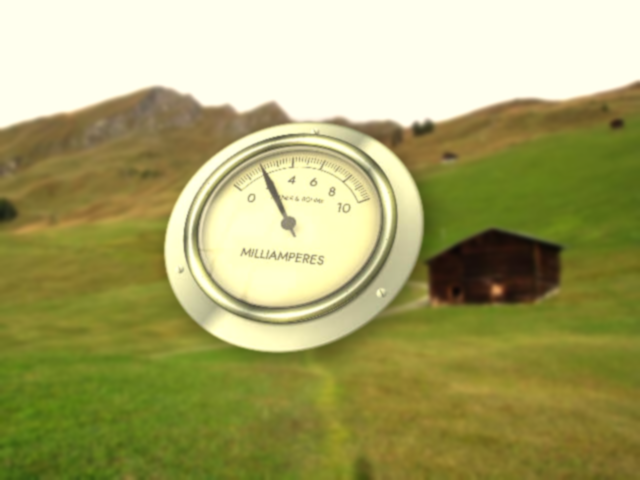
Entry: 2 mA
